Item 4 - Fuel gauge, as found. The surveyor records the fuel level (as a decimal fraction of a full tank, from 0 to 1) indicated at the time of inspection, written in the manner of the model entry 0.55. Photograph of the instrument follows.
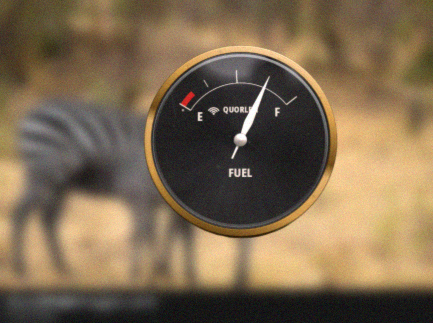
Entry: 0.75
